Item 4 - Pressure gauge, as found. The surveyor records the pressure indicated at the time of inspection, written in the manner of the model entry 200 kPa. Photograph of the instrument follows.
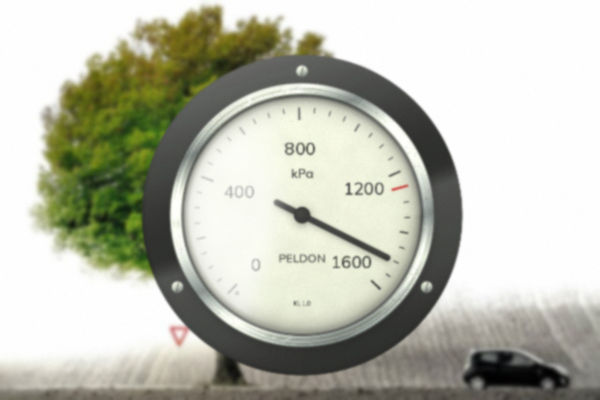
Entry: 1500 kPa
